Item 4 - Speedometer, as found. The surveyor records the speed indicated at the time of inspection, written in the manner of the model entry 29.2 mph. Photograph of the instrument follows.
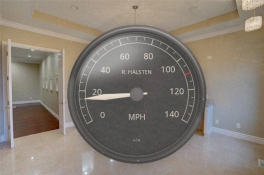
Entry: 15 mph
